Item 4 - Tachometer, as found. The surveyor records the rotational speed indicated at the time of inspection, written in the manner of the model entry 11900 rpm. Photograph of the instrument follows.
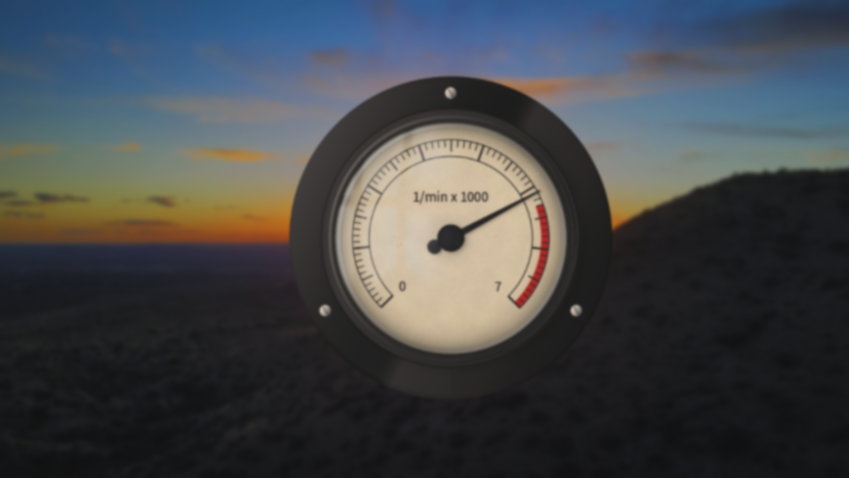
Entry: 5100 rpm
